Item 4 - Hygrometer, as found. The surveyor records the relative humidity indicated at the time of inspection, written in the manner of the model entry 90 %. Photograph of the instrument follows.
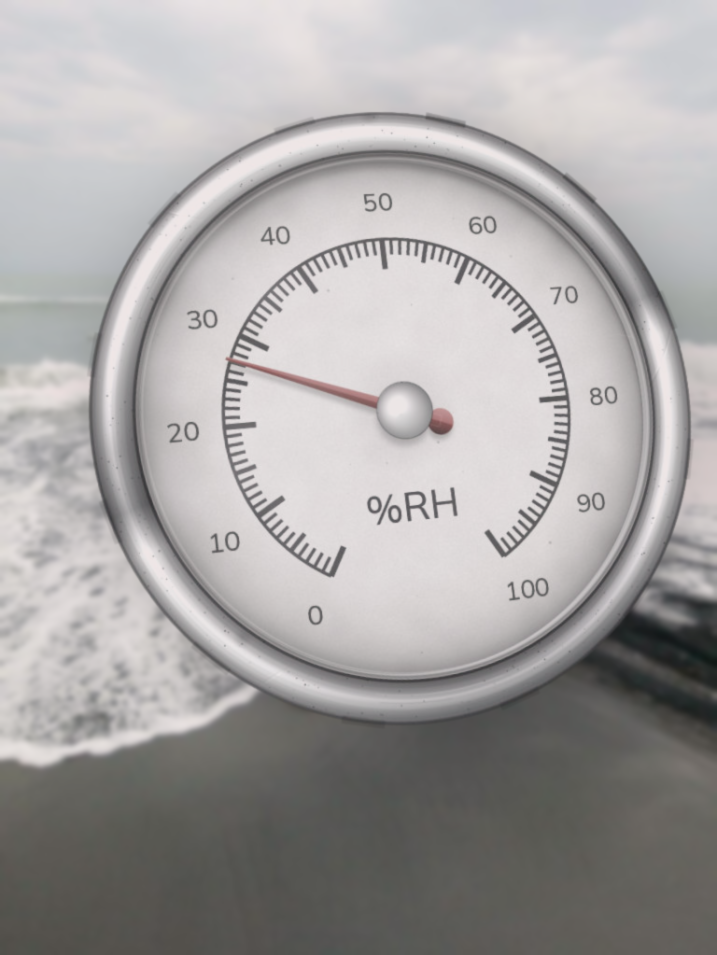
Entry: 27 %
